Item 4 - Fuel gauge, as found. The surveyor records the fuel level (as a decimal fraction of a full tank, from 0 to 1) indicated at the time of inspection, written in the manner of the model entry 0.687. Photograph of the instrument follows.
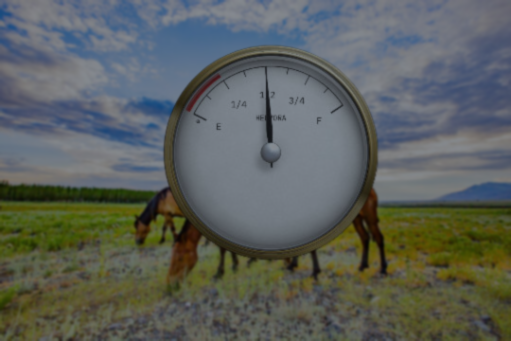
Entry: 0.5
